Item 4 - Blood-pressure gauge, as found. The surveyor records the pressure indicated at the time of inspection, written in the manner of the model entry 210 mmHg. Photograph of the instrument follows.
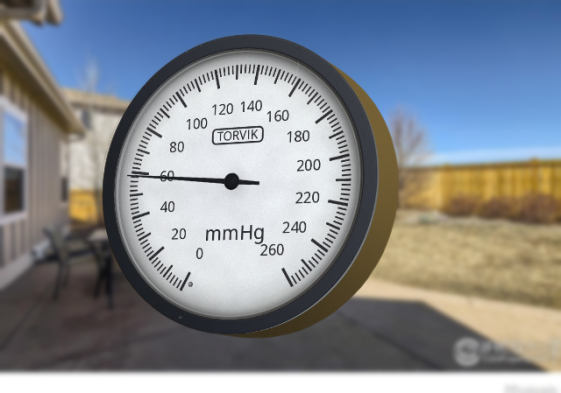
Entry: 58 mmHg
